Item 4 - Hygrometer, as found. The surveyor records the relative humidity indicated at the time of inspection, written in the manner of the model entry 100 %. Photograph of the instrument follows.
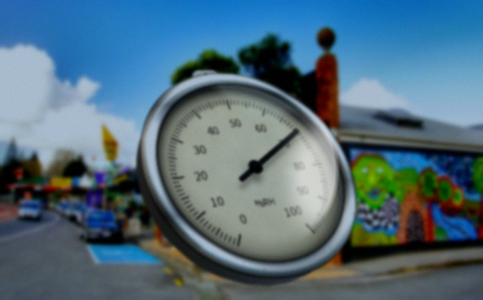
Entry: 70 %
